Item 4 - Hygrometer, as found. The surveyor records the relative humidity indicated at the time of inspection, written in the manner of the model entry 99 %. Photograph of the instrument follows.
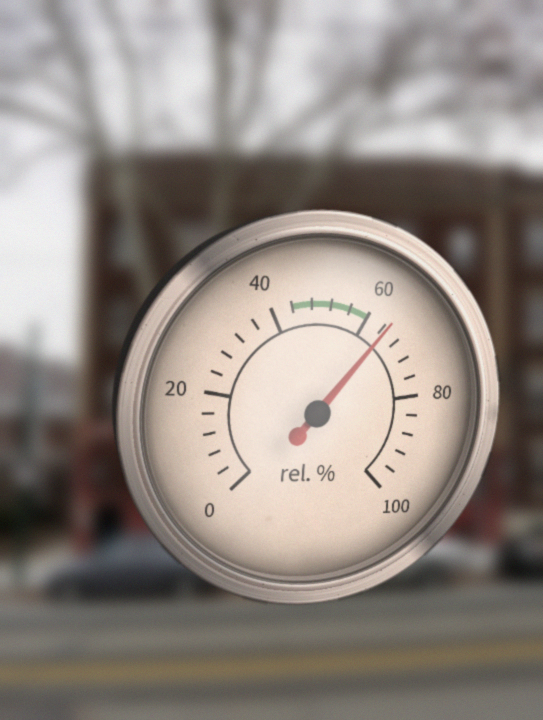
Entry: 64 %
